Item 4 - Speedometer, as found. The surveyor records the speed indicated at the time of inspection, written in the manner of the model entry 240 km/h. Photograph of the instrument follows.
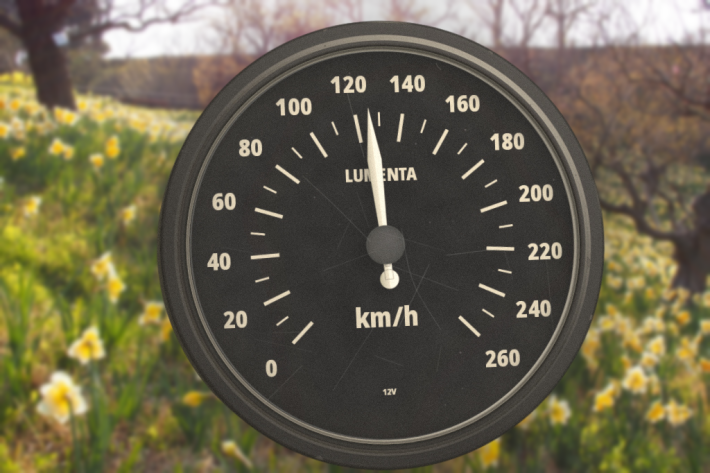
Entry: 125 km/h
